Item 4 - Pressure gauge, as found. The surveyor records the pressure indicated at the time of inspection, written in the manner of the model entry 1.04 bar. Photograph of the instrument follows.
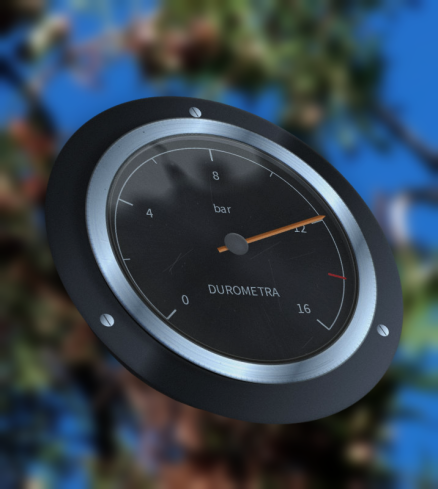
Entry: 12 bar
